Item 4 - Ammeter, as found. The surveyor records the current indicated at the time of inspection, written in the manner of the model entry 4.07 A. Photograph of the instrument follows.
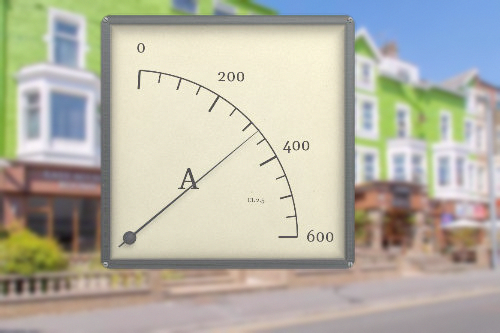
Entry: 325 A
